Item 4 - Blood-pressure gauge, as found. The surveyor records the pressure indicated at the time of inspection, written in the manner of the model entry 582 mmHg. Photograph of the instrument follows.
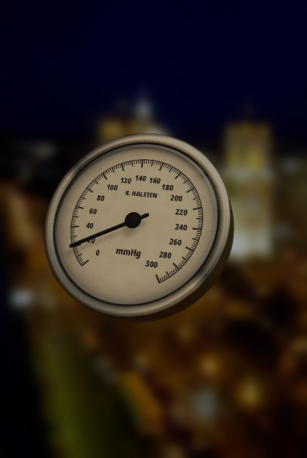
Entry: 20 mmHg
